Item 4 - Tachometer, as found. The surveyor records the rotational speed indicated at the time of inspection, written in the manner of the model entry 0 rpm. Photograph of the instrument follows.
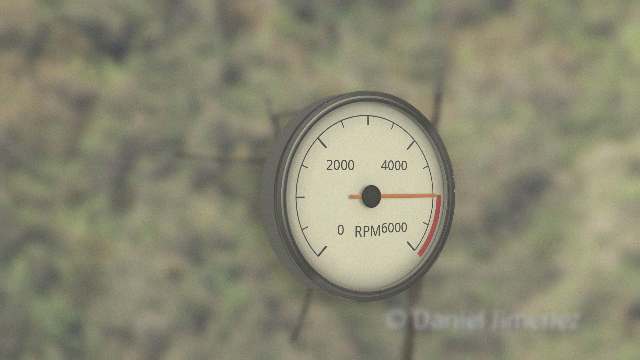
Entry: 5000 rpm
